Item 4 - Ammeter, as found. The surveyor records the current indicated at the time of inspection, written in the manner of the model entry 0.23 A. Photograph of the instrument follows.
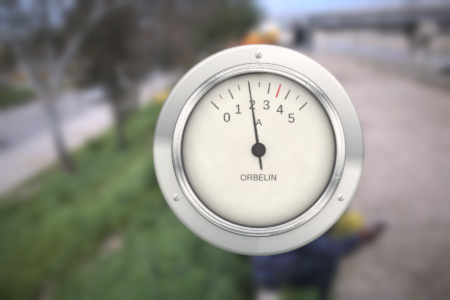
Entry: 2 A
